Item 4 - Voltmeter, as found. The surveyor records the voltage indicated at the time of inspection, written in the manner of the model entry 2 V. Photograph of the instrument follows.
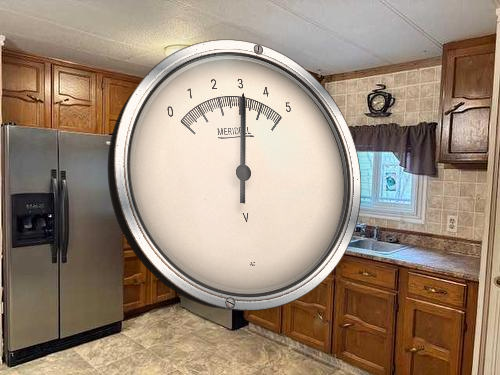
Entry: 3 V
